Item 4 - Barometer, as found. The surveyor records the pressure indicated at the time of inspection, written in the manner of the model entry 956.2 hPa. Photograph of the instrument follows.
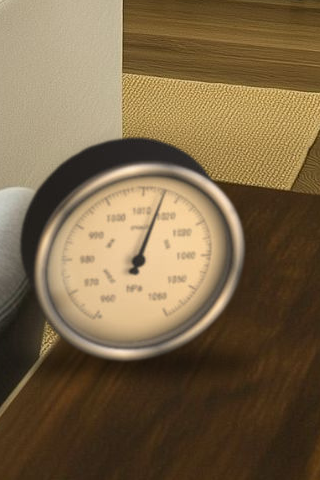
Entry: 1015 hPa
